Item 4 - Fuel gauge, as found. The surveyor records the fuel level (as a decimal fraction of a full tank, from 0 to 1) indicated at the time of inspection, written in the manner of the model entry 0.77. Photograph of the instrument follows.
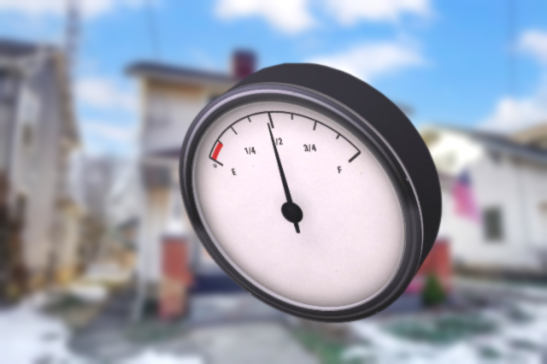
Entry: 0.5
